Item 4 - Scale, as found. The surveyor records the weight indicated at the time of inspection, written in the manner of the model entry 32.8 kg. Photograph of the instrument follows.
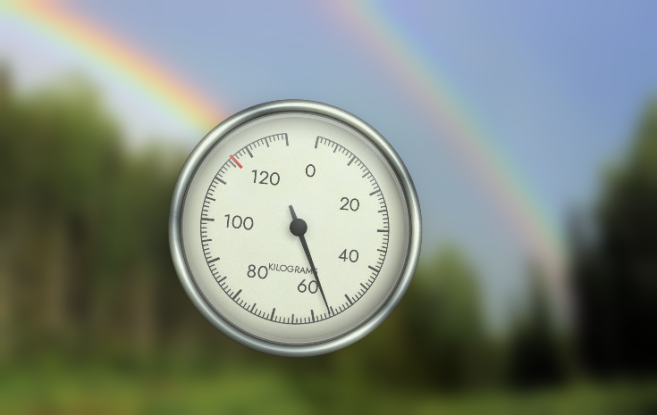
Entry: 56 kg
